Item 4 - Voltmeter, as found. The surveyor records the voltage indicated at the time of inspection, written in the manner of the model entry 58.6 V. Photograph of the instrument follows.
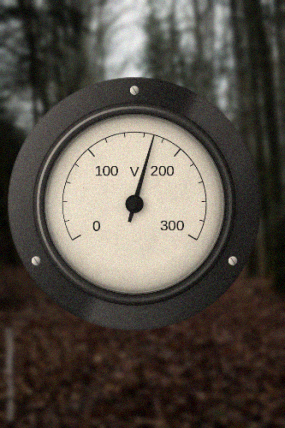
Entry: 170 V
